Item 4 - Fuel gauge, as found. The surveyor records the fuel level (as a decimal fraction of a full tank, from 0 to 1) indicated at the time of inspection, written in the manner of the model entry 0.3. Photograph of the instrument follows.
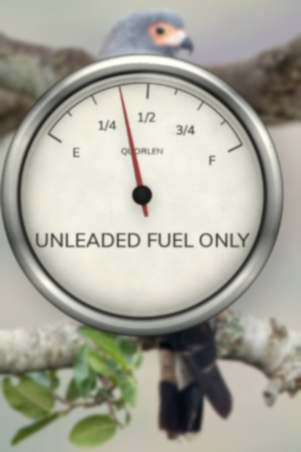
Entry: 0.375
